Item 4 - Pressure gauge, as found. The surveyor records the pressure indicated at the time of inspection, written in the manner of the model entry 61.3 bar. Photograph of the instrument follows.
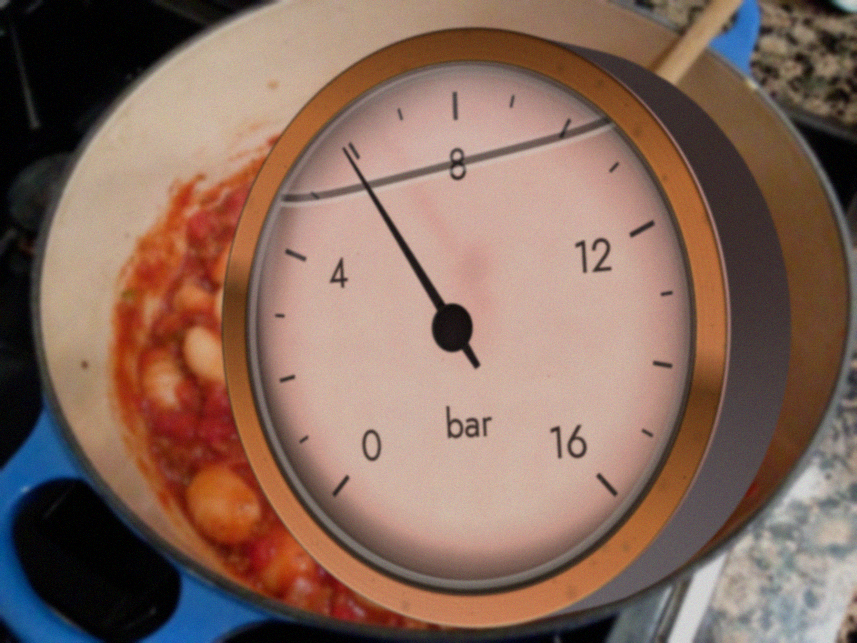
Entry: 6 bar
